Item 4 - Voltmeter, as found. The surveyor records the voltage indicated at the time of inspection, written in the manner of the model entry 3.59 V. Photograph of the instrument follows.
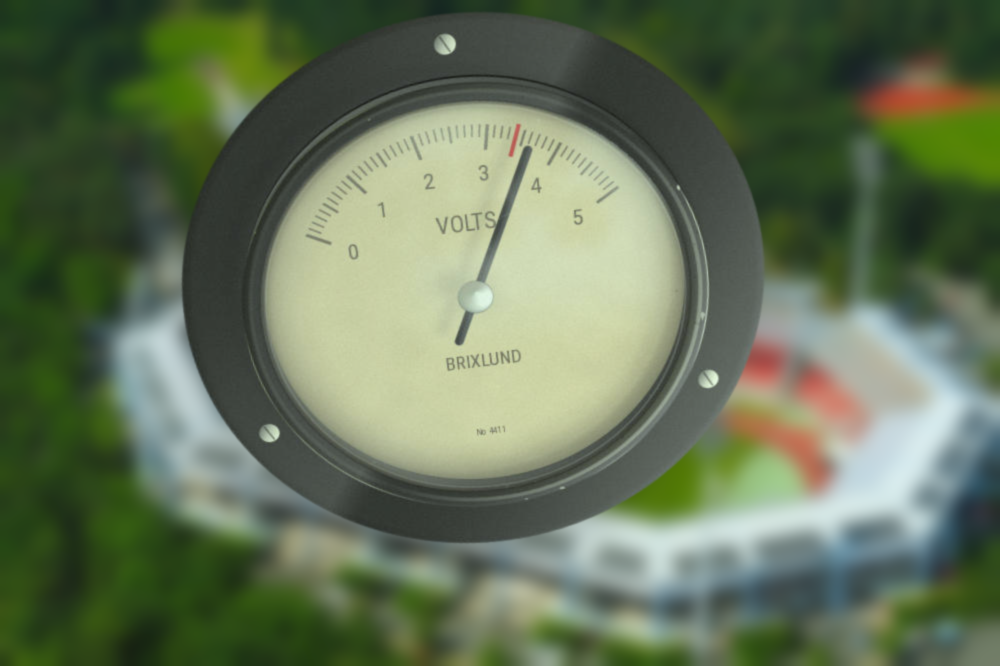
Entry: 3.6 V
